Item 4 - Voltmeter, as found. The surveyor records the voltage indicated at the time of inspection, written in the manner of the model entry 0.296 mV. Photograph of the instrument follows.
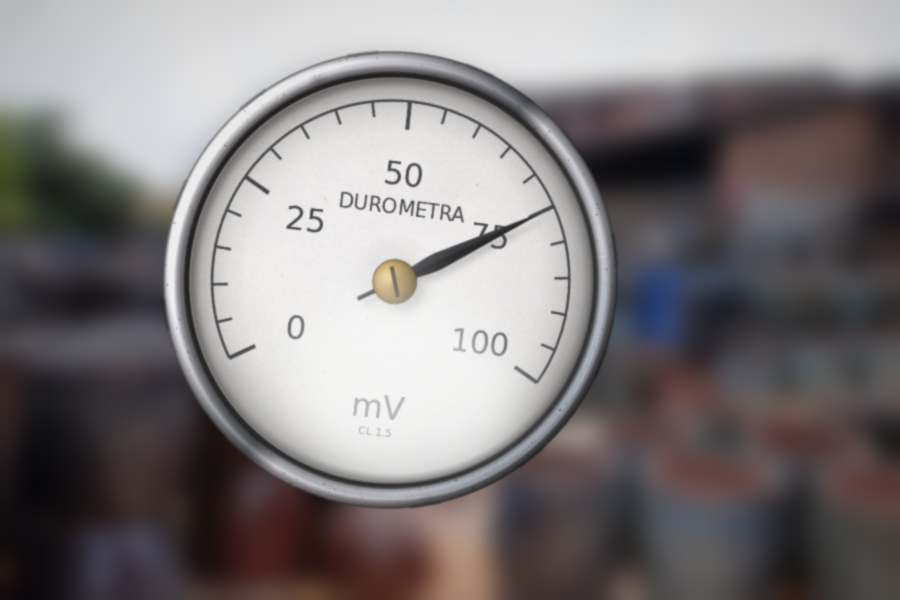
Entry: 75 mV
